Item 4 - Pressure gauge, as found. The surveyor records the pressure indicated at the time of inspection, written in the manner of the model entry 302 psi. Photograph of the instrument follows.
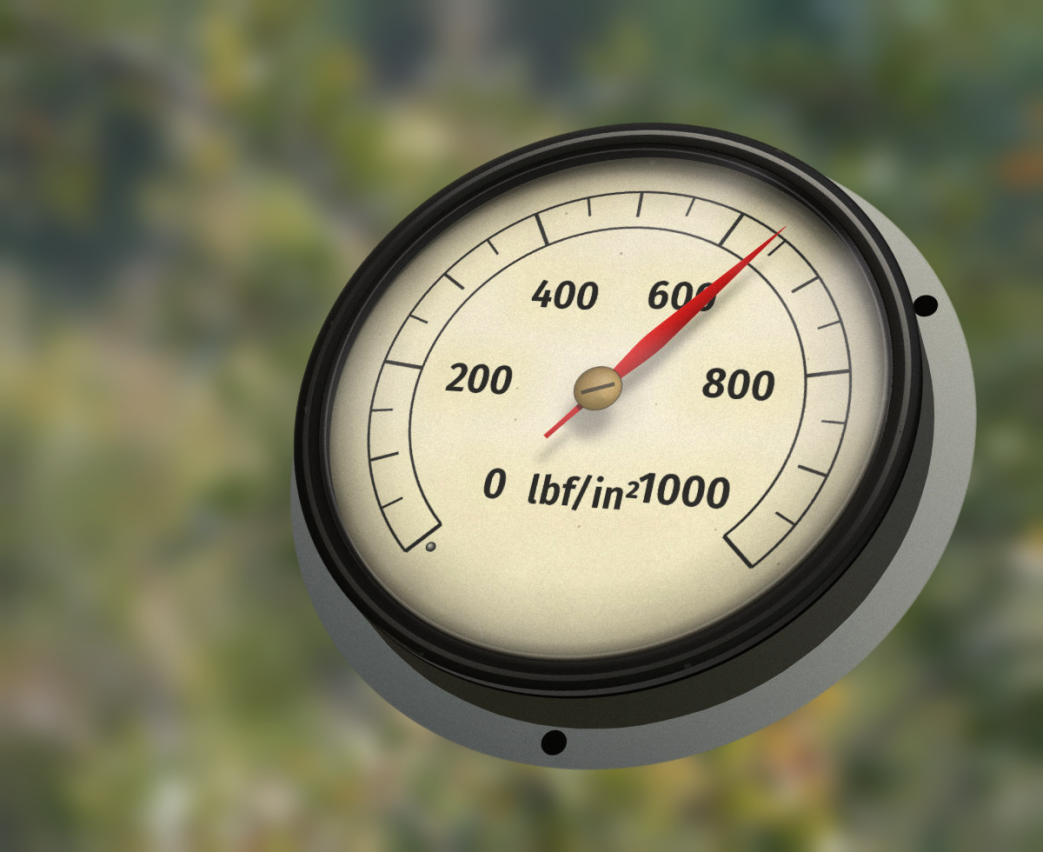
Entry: 650 psi
